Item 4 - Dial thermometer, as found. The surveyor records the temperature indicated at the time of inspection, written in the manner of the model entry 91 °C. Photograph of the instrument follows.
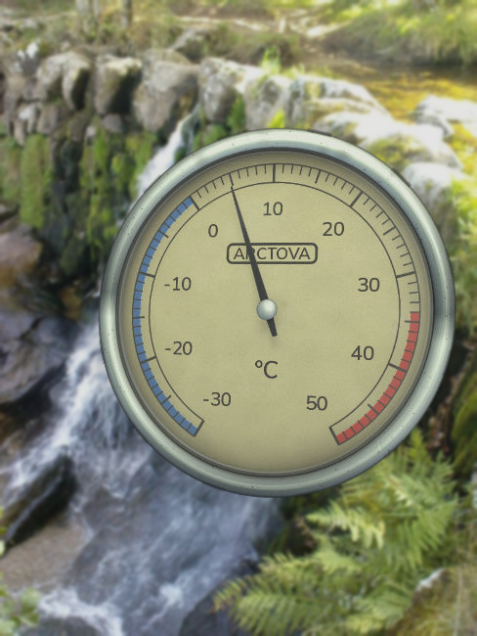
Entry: 5 °C
